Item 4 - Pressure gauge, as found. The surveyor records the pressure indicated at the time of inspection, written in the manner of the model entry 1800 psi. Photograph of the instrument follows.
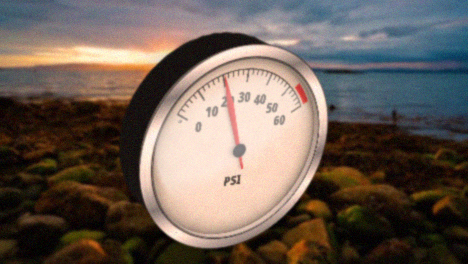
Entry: 20 psi
